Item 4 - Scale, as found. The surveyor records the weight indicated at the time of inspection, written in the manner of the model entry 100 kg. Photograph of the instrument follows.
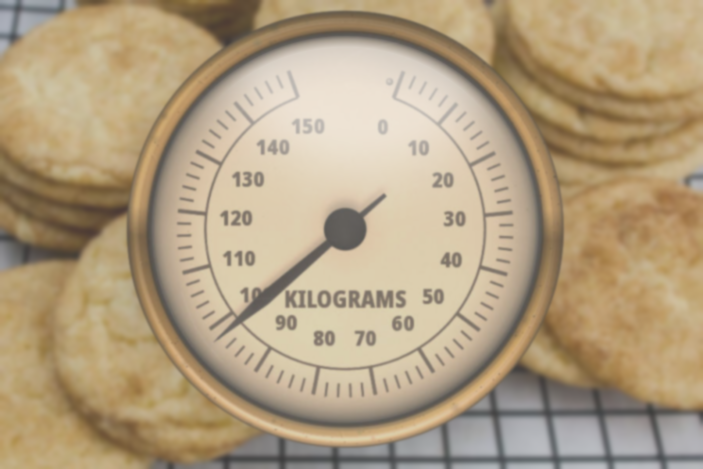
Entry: 98 kg
